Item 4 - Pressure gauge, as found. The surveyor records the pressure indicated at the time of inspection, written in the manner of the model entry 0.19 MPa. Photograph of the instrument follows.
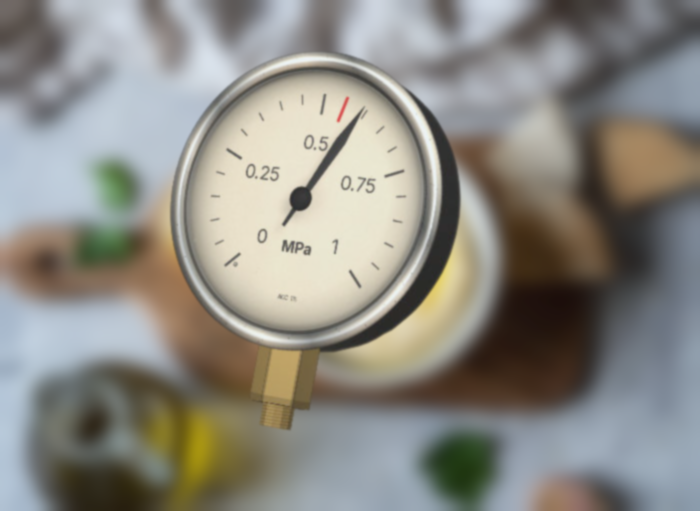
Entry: 0.6 MPa
